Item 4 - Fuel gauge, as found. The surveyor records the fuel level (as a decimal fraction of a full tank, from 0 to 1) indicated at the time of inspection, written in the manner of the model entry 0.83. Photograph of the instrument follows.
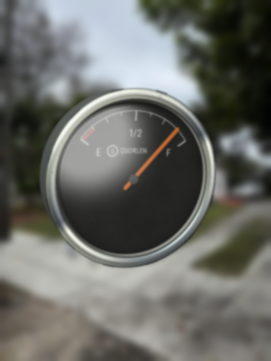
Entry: 0.875
